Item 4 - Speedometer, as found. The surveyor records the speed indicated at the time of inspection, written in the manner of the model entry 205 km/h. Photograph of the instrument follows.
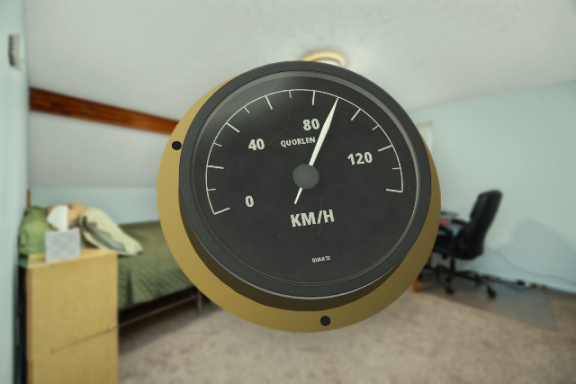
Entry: 90 km/h
